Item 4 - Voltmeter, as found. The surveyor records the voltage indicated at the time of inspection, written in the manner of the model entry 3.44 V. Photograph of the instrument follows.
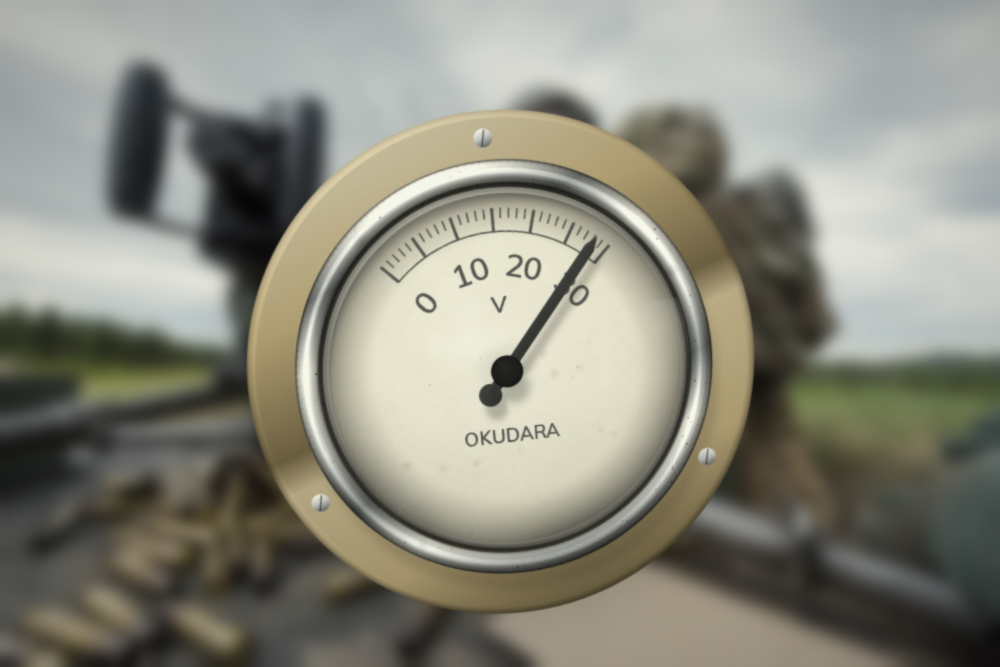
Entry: 28 V
